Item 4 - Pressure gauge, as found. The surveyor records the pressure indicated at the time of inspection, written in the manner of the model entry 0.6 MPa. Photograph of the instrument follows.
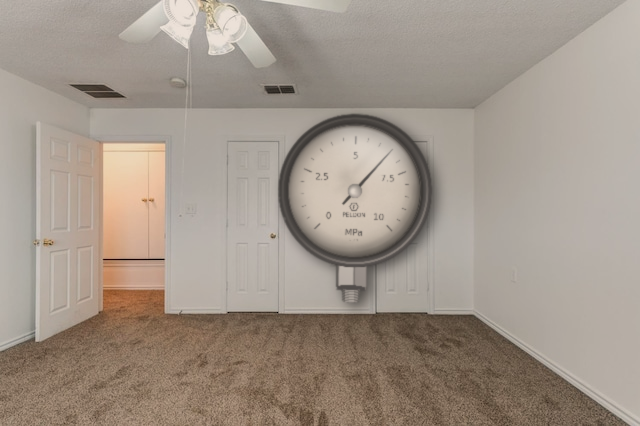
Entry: 6.5 MPa
